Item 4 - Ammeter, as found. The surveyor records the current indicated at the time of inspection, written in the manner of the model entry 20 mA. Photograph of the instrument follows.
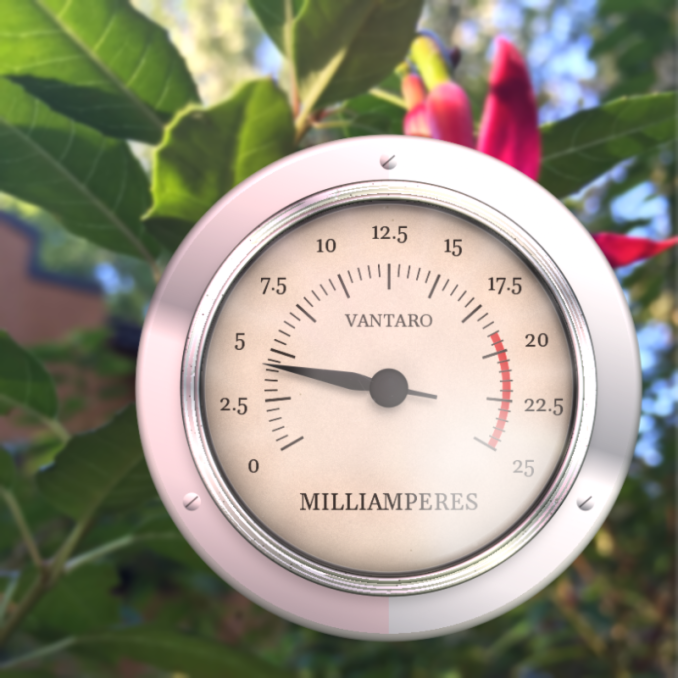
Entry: 4.25 mA
